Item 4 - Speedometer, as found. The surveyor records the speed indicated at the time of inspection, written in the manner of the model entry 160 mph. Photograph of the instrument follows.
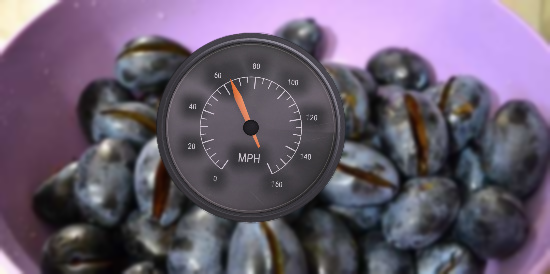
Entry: 65 mph
